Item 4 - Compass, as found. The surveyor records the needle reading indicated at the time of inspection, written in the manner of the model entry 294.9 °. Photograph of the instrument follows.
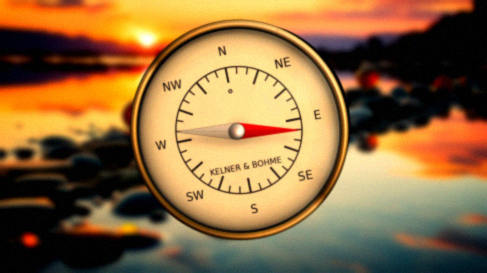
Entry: 100 °
